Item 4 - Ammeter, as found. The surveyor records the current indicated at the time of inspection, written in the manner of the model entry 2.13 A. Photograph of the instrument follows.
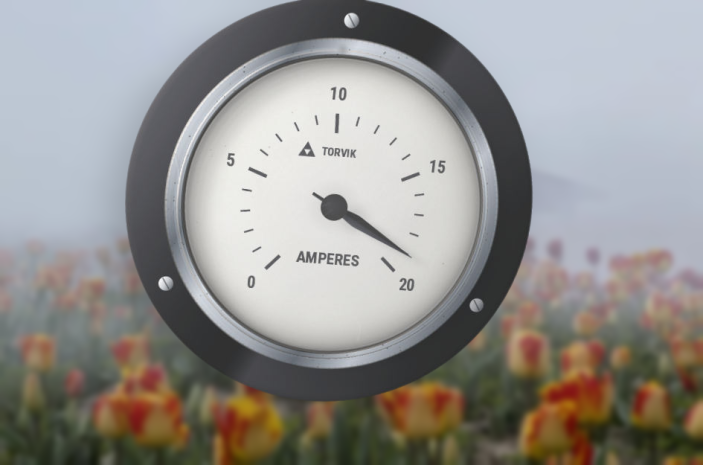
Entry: 19 A
